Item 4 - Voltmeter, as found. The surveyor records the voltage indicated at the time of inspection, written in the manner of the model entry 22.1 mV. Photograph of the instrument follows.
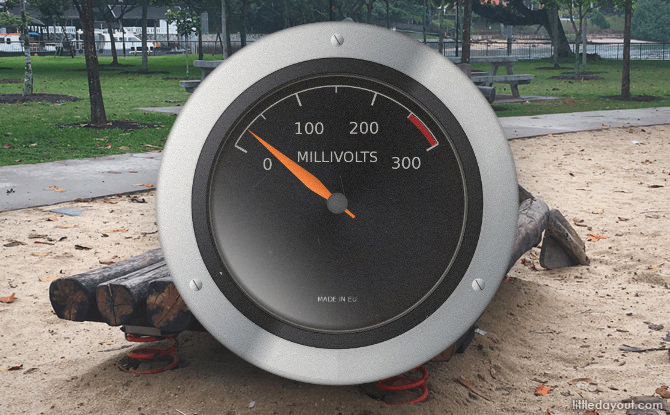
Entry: 25 mV
